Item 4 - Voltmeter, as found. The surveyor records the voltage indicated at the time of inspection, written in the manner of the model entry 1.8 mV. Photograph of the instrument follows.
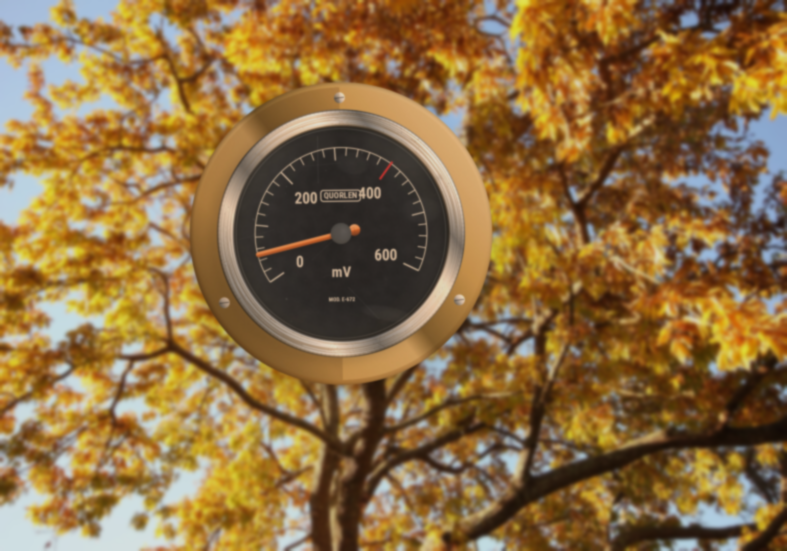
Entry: 50 mV
